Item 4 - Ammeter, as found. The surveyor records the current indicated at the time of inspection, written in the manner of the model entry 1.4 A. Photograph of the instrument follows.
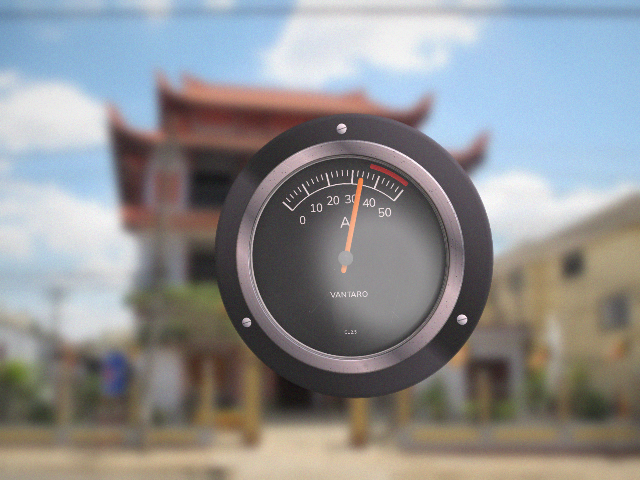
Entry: 34 A
